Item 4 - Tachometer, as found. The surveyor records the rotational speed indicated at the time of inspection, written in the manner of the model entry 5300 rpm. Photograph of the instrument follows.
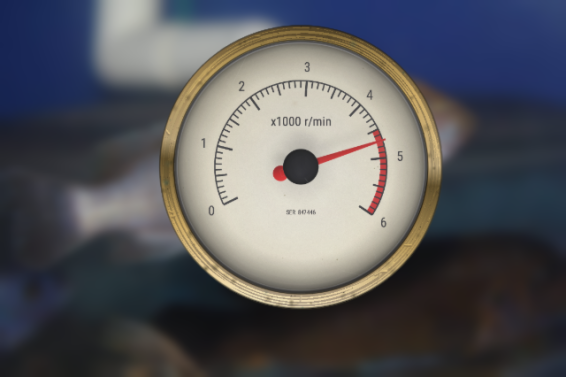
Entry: 4700 rpm
